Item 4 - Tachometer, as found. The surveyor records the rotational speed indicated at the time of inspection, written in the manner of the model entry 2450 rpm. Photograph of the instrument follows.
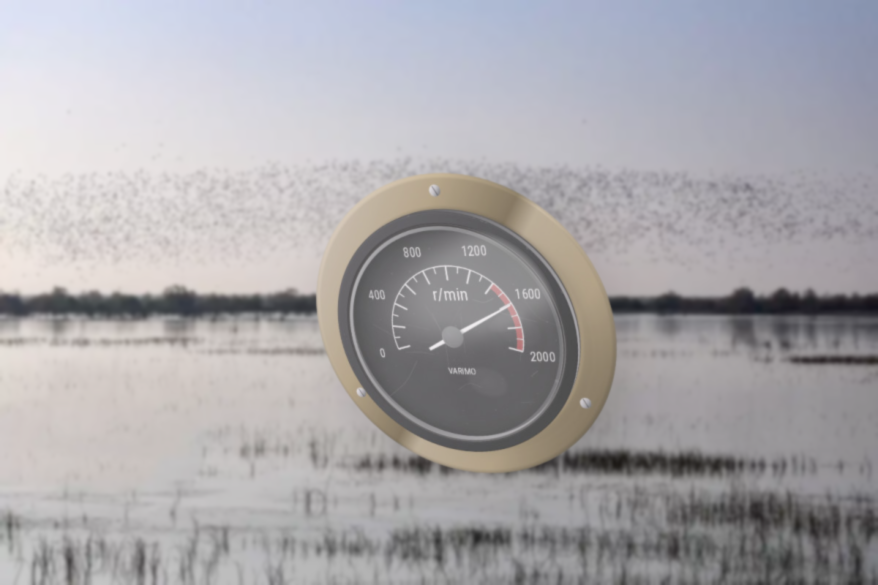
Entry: 1600 rpm
